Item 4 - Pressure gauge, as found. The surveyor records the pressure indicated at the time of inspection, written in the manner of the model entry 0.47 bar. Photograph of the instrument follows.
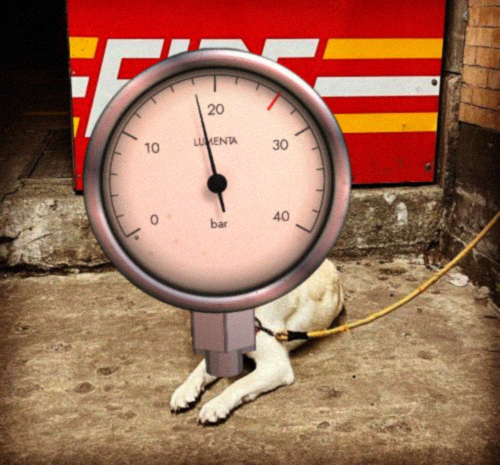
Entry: 18 bar
